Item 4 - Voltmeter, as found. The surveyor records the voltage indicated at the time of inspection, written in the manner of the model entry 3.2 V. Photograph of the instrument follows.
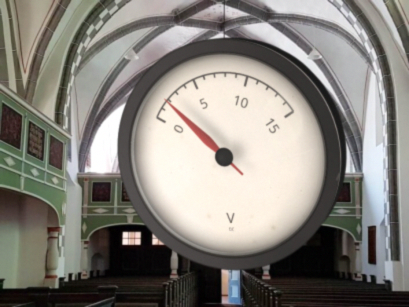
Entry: 2 V
